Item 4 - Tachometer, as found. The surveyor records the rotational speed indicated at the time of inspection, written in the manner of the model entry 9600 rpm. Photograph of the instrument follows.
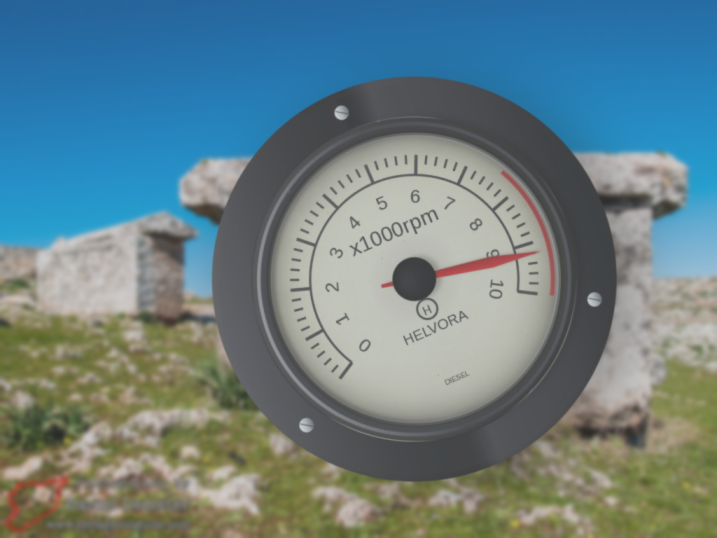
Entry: 9200 rpm
